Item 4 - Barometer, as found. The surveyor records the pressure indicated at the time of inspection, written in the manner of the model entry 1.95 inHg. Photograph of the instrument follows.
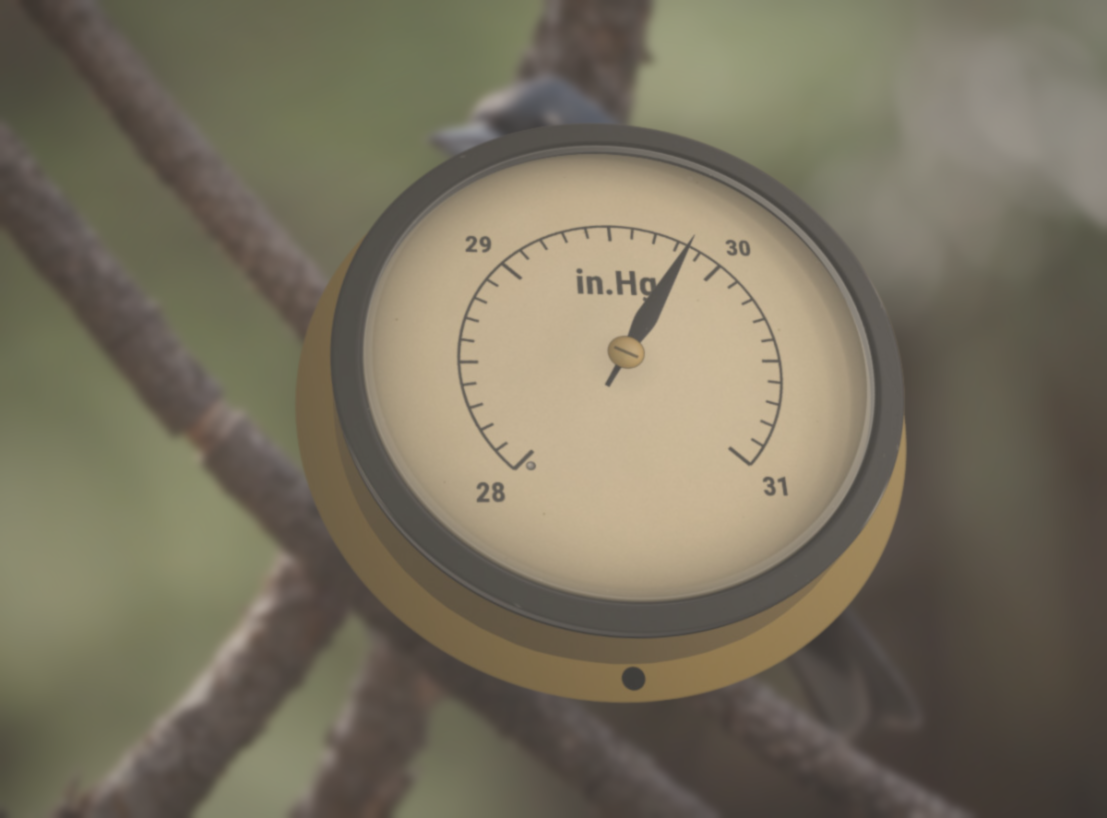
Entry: 29.85 inHg
